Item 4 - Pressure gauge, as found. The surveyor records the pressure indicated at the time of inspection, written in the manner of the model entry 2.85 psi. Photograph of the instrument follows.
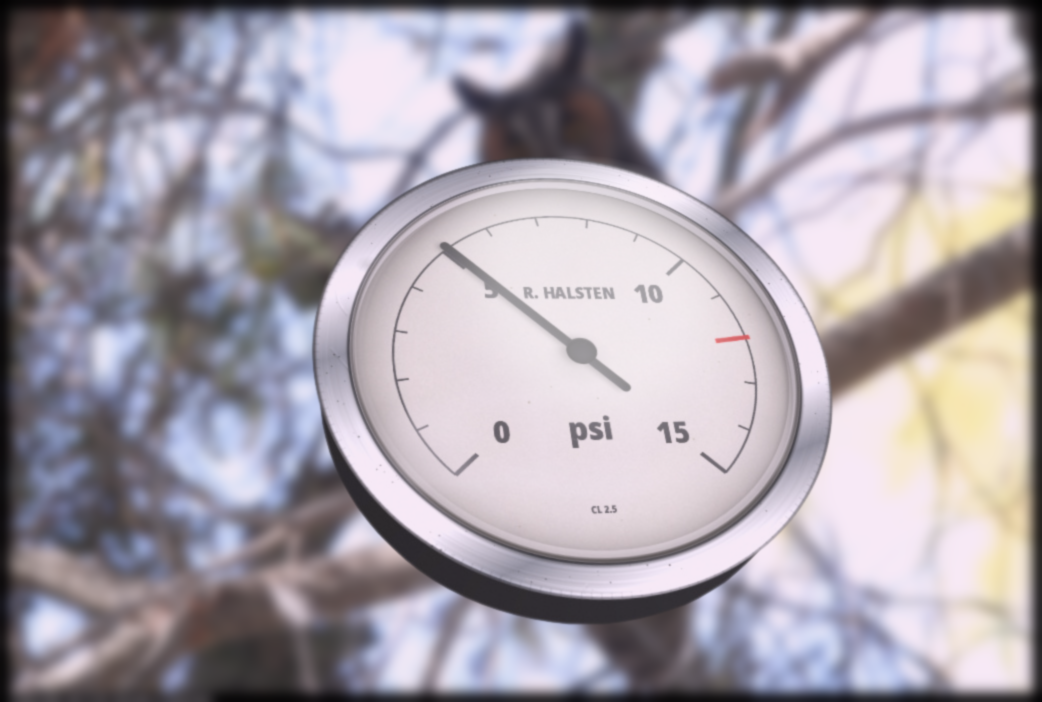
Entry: 5 psi
